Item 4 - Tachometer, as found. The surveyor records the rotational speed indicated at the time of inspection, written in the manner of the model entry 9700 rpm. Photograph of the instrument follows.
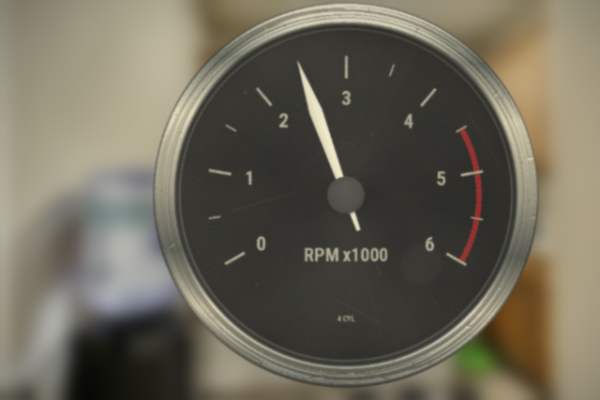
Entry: 2500 rpm
